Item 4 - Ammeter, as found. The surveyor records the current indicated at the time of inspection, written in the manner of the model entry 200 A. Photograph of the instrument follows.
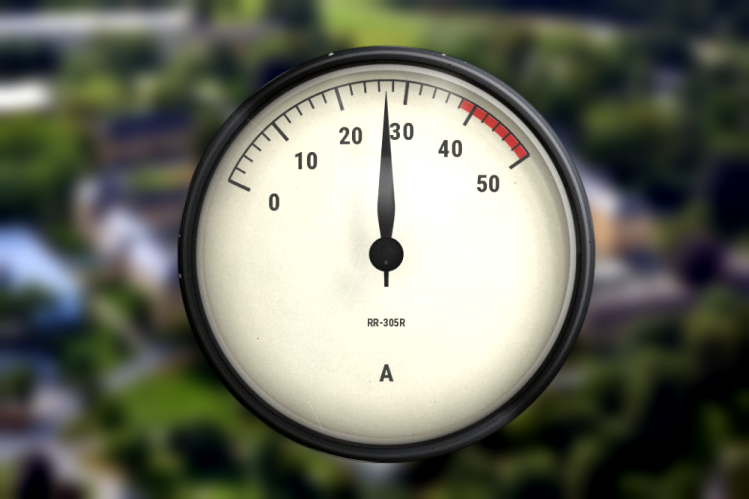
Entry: 27 A
